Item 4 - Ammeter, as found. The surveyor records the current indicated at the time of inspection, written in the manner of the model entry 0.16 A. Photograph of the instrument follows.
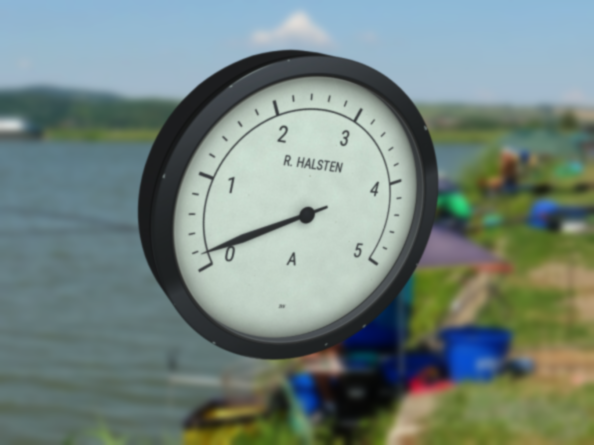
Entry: 0.2 A
